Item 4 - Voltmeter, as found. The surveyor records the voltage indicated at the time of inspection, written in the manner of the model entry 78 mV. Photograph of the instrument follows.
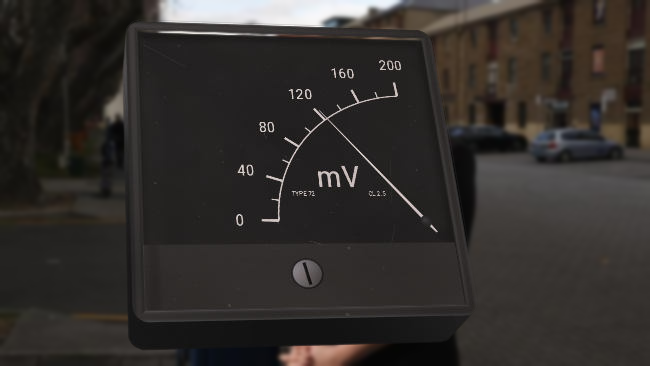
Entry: 120 mV
